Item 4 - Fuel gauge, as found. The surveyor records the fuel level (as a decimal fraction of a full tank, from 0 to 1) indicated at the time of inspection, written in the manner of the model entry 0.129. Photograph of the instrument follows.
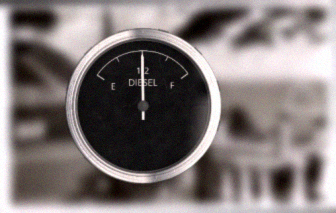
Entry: 0.5
